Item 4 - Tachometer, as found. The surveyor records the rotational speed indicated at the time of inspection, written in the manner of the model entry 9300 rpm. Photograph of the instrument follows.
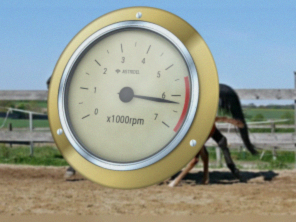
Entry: 6250 rpm
